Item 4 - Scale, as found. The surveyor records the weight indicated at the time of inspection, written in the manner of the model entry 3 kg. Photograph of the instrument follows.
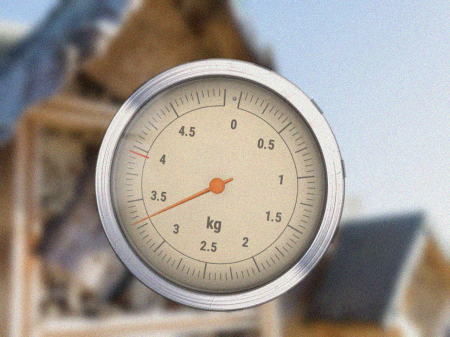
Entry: 3.3 kg
